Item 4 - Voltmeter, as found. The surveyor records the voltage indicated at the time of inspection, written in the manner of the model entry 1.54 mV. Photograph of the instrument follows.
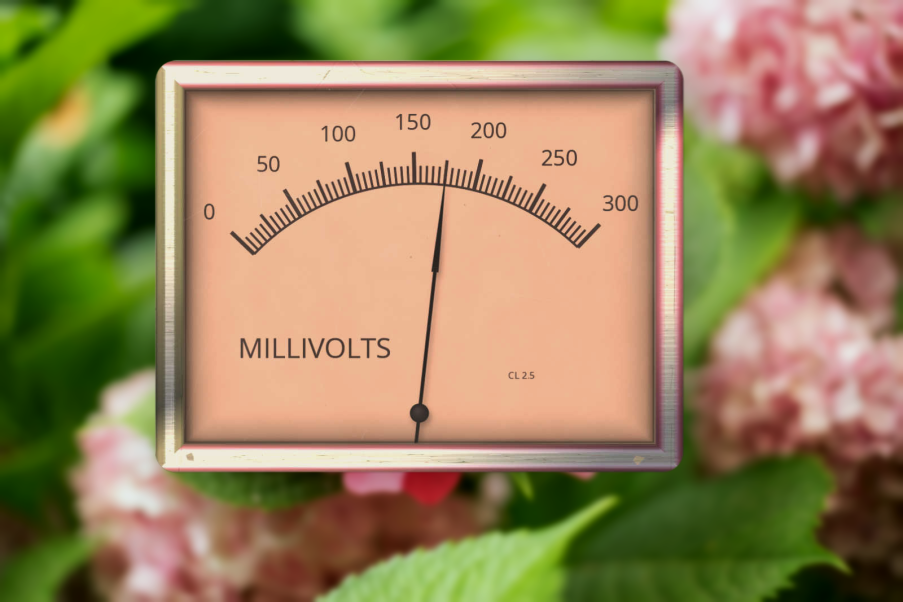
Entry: 175 mV
